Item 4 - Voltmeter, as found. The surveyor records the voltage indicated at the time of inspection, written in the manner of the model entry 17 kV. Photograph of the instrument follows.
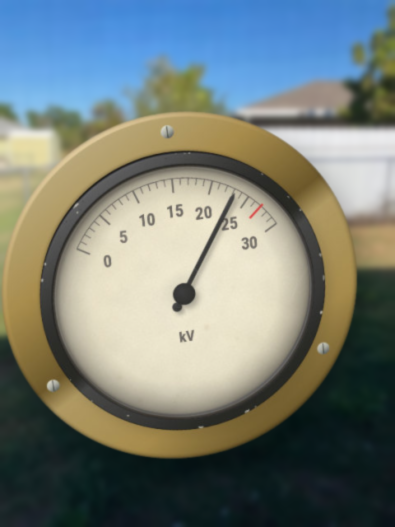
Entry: 23 kV
